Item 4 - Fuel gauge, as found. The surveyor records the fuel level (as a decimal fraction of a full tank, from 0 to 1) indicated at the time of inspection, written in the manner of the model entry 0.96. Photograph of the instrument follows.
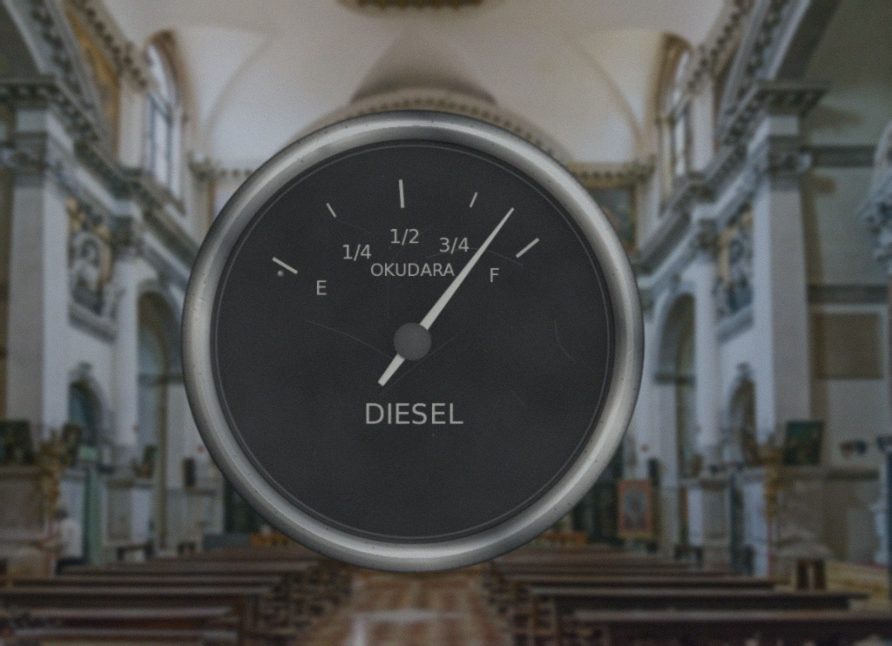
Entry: 0.875
